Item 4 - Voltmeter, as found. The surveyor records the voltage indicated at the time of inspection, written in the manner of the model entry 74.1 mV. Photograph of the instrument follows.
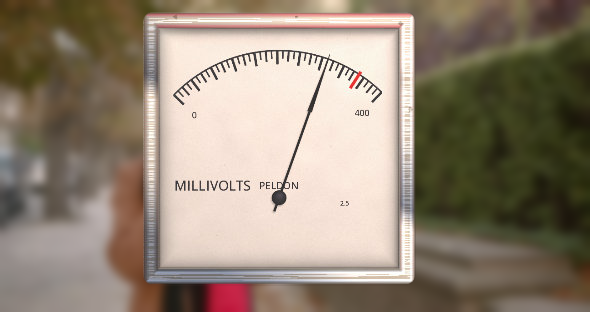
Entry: 290 mV
